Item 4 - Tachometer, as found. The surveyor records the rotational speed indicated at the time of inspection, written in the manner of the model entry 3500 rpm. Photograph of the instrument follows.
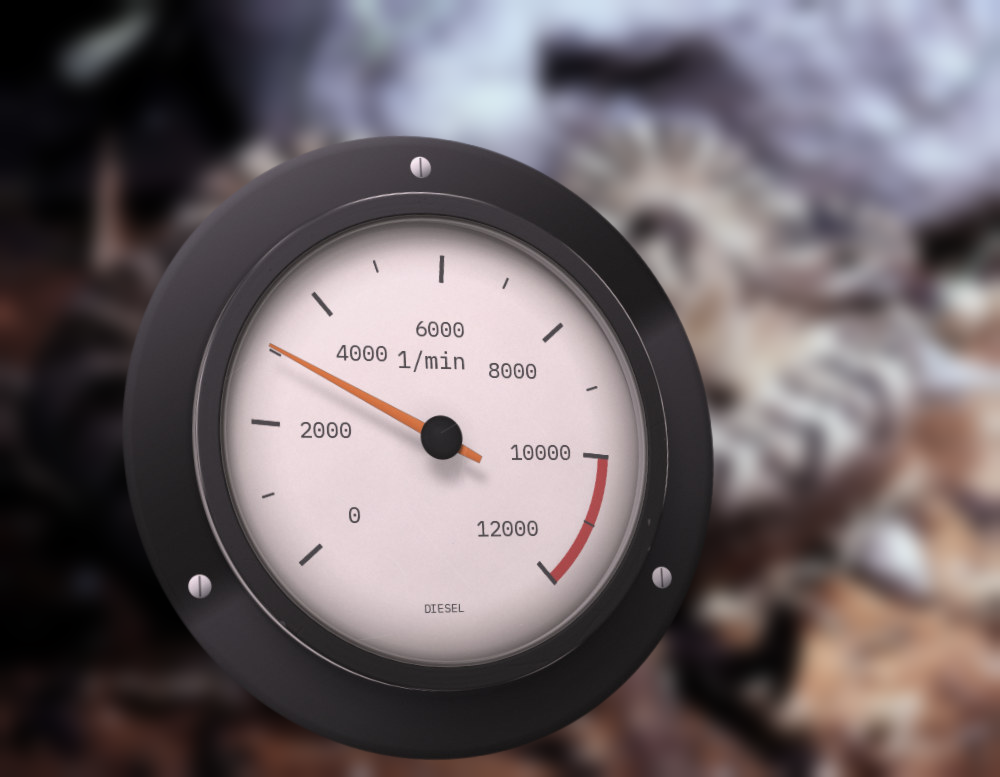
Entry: 3000 rpm
